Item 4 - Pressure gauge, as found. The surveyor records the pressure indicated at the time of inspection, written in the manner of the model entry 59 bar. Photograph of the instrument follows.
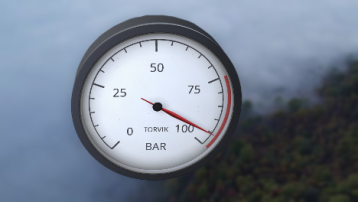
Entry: 95 bar
